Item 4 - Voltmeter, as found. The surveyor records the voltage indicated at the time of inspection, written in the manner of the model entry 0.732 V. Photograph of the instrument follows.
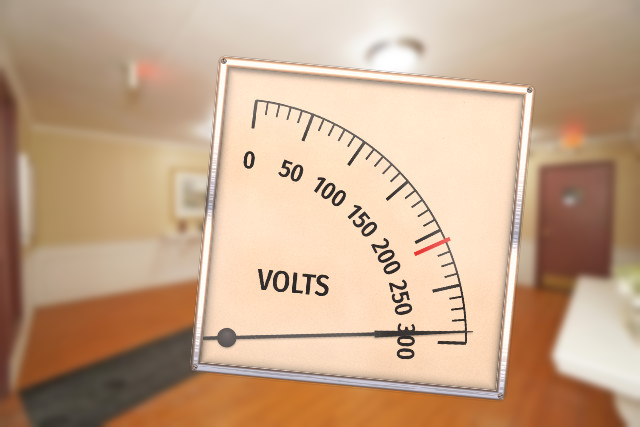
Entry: 290 V
